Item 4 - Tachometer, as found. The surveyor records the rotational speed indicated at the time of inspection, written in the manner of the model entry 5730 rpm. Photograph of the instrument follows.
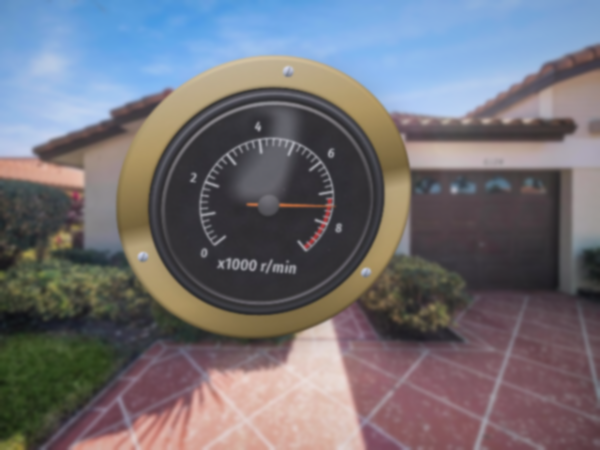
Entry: 7400 rpm
